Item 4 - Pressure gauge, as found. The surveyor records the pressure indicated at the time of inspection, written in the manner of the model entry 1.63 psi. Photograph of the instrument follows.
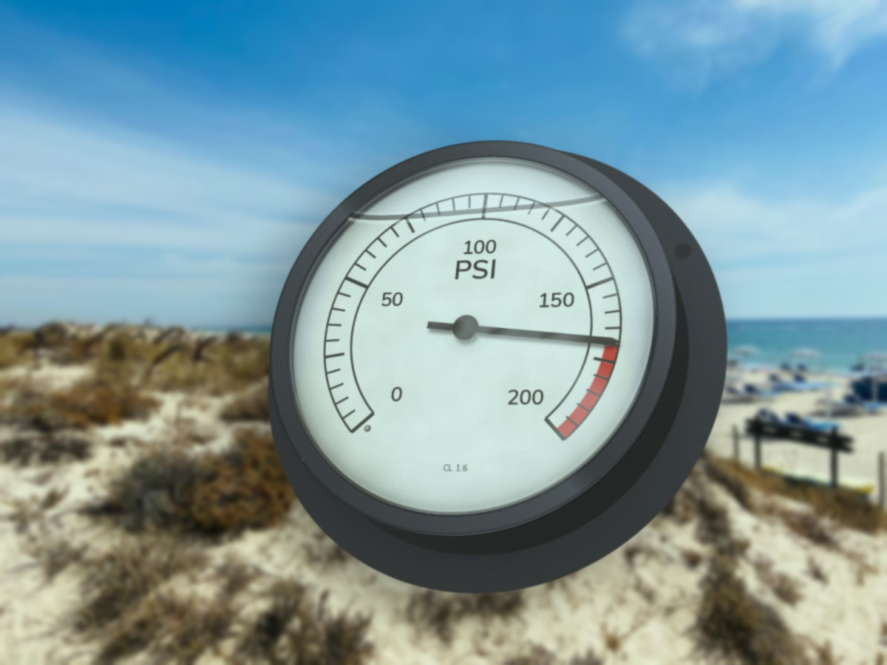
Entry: 170 psi
